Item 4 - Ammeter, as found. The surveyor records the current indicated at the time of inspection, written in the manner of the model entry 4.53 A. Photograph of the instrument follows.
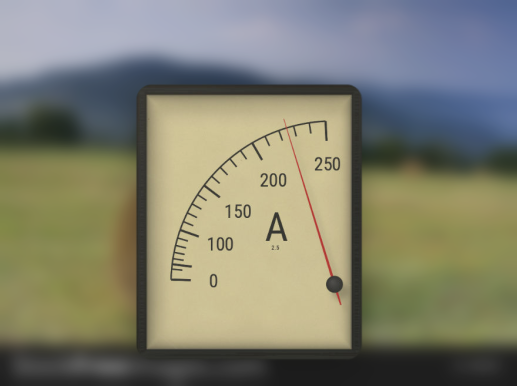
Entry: 225 A
